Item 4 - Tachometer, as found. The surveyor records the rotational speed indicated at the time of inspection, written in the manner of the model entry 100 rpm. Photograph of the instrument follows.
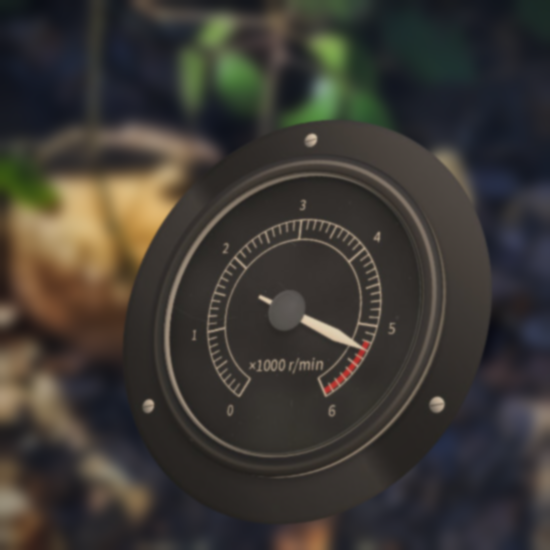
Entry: 5300 rpm
